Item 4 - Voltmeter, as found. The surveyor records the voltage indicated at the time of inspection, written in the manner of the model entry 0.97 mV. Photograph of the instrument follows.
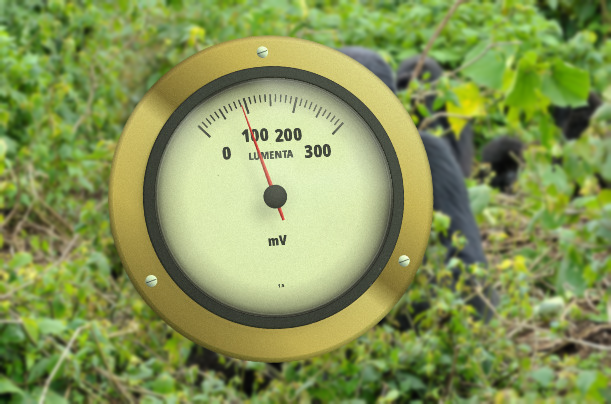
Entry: 90 mV
